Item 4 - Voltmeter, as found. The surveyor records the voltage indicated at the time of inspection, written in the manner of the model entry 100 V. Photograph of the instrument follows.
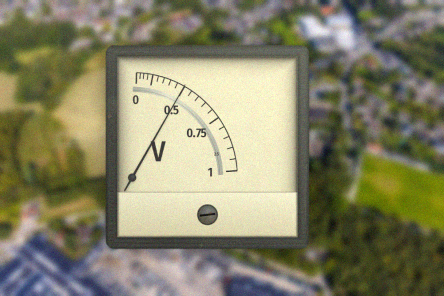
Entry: 0.5 V
